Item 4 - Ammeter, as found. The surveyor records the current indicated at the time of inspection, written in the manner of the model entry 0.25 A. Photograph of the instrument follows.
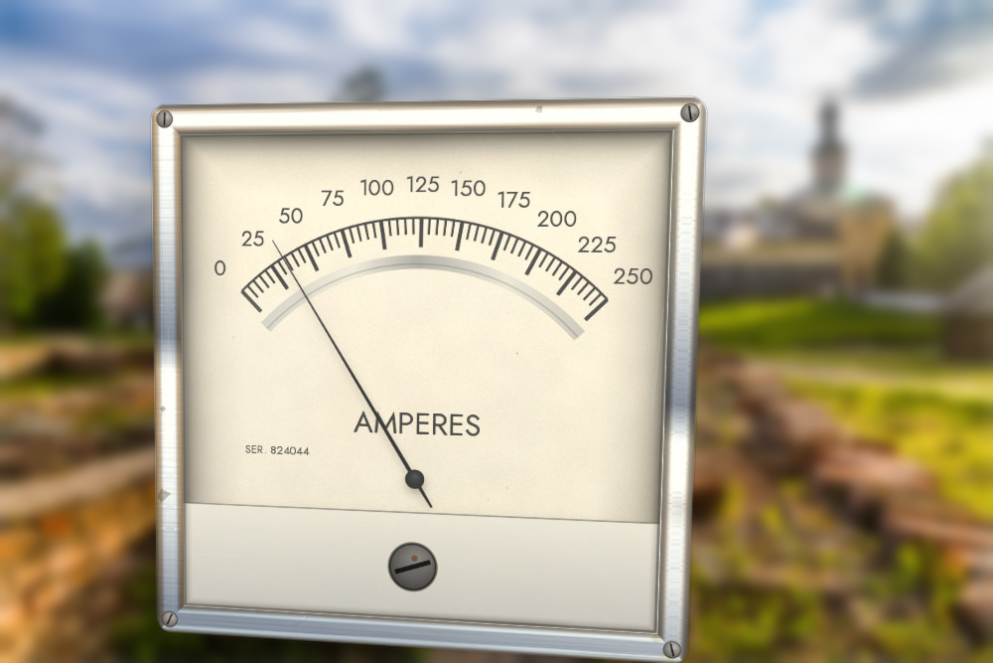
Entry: 35 A
